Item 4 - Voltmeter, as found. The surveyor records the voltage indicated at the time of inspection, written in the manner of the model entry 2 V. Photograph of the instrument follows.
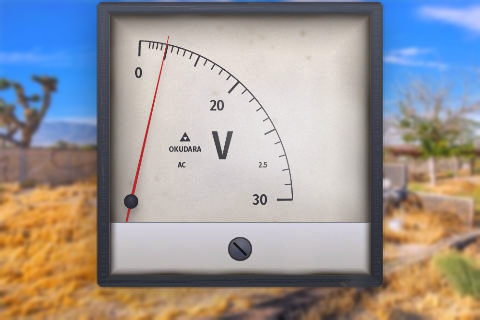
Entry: 10 V
